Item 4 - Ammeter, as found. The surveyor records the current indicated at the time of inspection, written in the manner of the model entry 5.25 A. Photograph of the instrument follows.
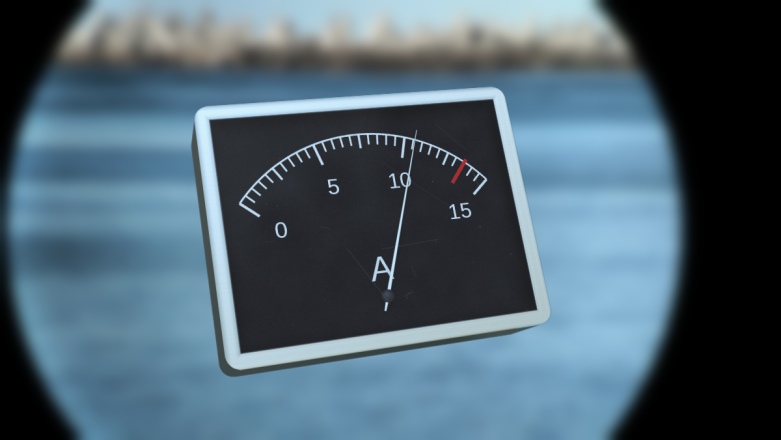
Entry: 10.5 A
